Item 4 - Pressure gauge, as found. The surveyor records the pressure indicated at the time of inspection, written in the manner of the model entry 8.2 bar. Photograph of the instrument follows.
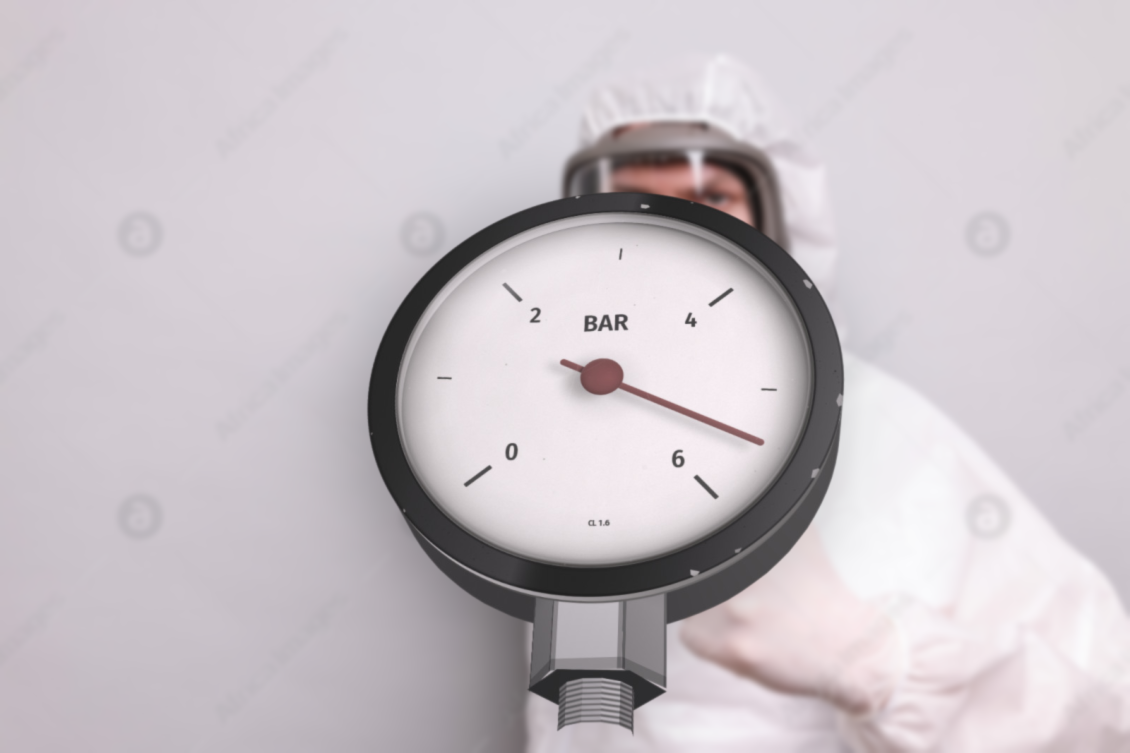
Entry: 5.5 bar
